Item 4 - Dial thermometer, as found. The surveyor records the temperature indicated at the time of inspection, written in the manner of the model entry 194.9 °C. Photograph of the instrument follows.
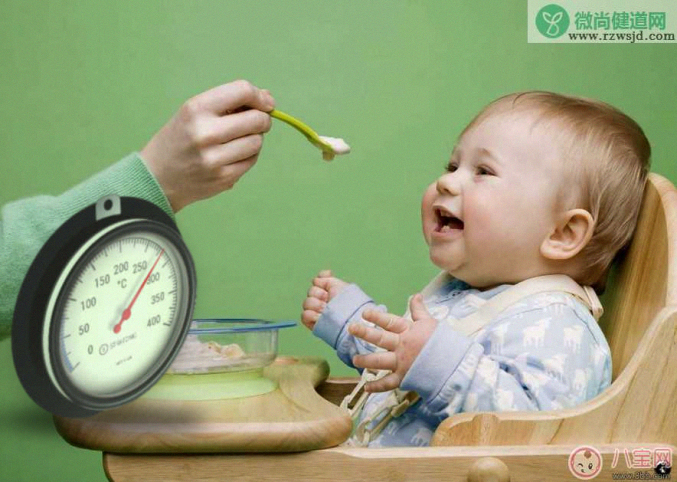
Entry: 275 °C
